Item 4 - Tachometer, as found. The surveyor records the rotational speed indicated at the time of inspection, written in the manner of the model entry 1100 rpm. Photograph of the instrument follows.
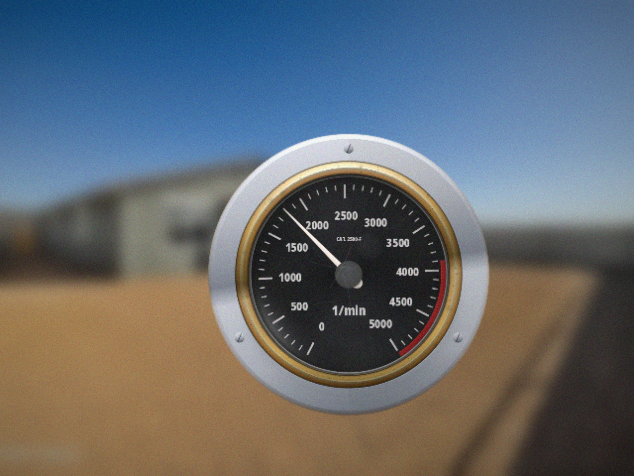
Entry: 1800 rpm
